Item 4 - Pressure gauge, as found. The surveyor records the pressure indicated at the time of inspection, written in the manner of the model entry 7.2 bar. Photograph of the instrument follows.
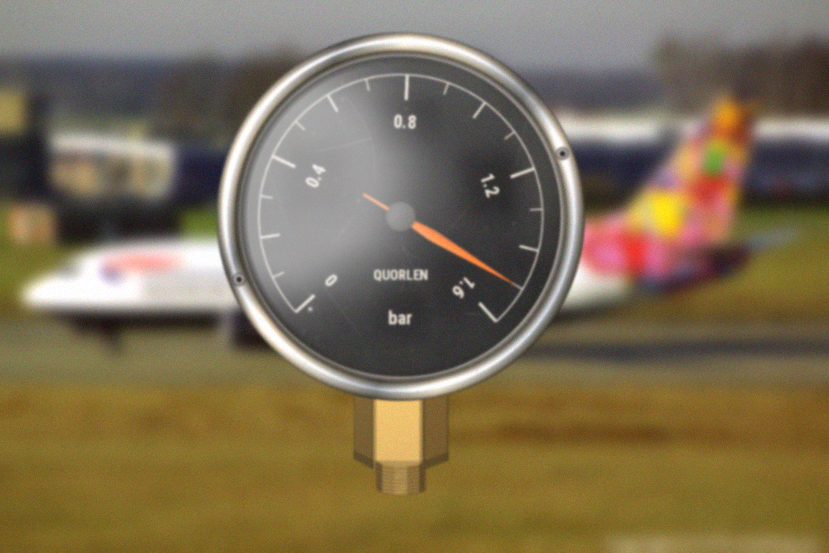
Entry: 1.5 bar
